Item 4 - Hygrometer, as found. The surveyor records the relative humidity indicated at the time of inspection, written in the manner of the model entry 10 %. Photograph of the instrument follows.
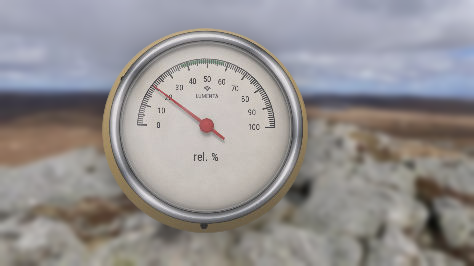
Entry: 20 %
